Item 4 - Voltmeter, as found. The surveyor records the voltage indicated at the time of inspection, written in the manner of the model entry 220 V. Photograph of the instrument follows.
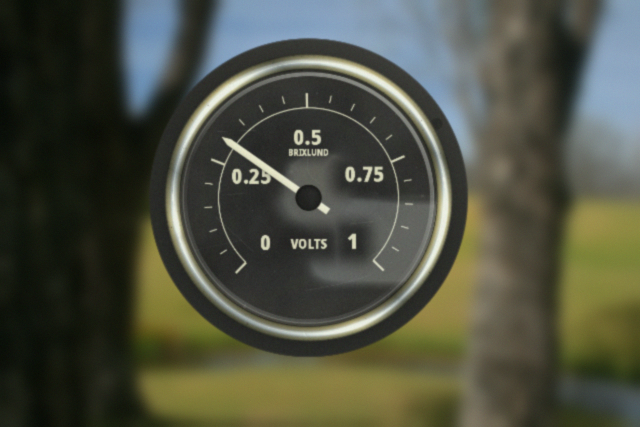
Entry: 0.3 V
